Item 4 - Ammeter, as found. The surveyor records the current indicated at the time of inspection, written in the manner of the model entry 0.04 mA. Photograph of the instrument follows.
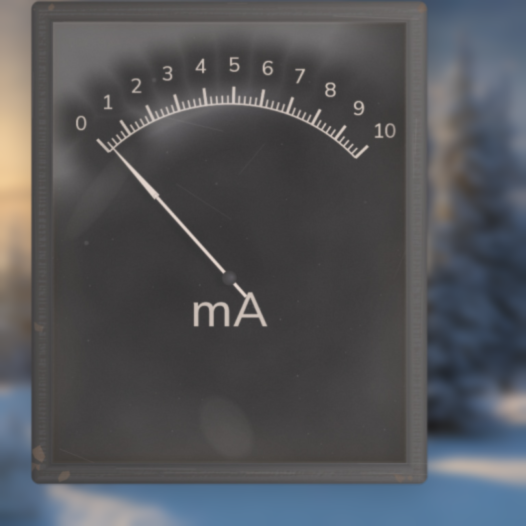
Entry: 0.2 mA
